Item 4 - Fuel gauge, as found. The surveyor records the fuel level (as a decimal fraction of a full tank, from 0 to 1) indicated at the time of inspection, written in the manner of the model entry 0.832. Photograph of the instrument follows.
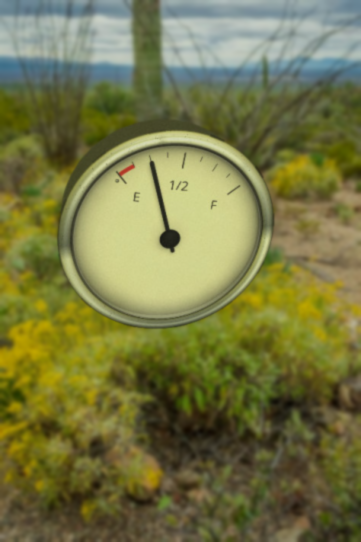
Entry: 0.25
